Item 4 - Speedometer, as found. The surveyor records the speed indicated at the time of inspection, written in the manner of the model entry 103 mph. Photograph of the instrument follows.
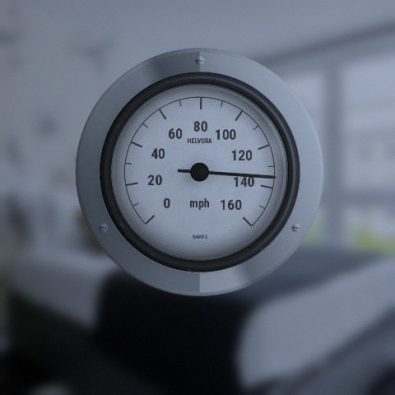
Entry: 135 mph
